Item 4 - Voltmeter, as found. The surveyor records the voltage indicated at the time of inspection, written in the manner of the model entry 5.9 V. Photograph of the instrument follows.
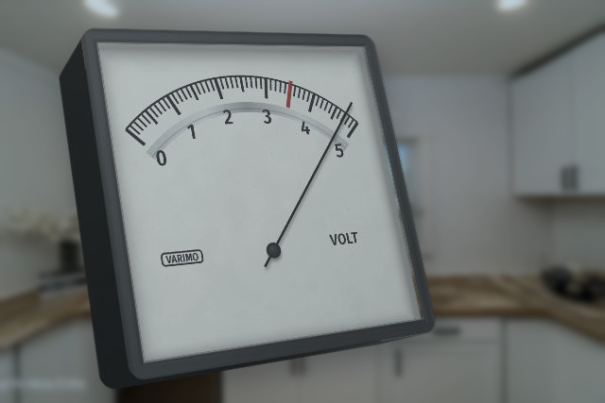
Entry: 4.7 V
